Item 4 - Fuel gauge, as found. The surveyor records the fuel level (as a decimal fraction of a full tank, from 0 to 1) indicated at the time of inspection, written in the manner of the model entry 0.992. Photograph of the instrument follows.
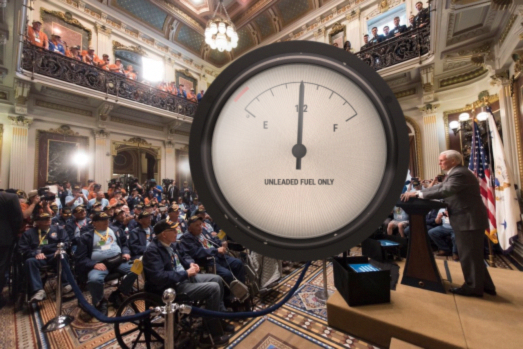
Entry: 0.5
